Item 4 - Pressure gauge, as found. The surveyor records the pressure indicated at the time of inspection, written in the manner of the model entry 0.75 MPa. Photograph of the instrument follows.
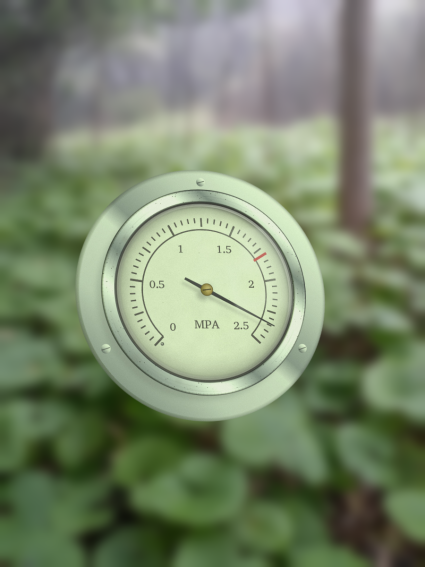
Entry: 2.35 MPa
